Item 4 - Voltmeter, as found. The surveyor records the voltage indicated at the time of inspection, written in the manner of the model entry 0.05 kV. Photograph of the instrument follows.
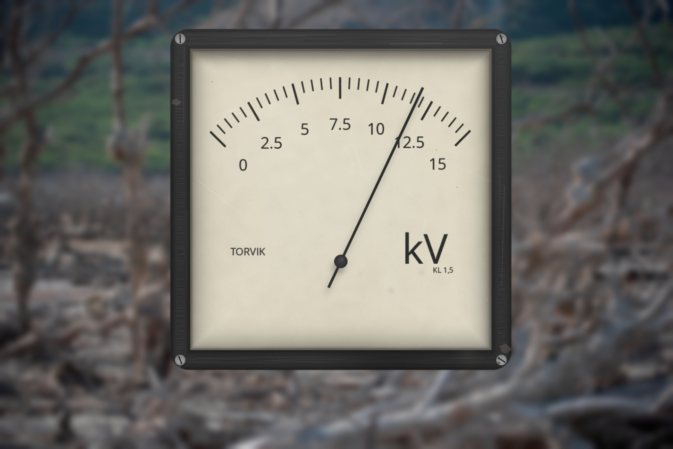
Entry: 11.75 kV
